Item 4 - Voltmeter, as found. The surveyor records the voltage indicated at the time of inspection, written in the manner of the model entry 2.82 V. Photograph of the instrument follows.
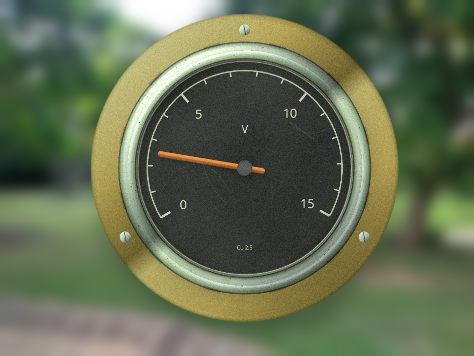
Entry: 2.5 V
